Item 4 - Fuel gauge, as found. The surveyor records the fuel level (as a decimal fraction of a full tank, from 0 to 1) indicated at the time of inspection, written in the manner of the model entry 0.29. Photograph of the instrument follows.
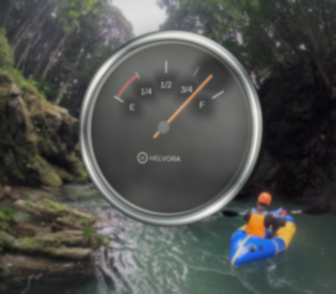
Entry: 0.875
